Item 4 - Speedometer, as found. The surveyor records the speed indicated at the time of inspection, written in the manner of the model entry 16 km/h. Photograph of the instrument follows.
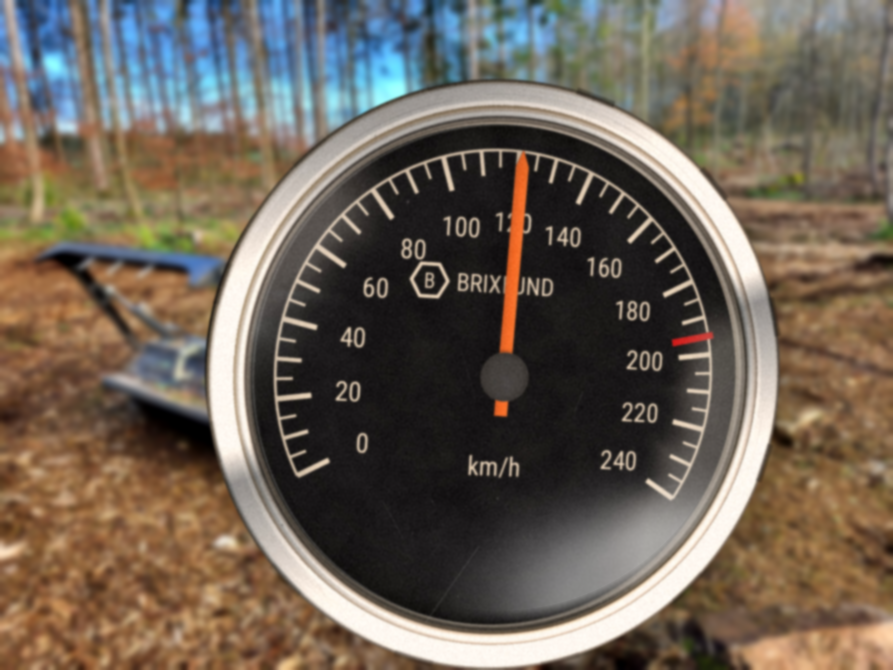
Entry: 120 km/h
